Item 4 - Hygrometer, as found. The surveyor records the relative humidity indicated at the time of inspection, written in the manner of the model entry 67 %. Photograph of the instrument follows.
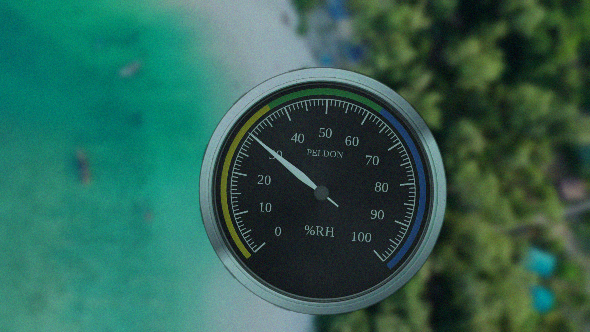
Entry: 30 %
